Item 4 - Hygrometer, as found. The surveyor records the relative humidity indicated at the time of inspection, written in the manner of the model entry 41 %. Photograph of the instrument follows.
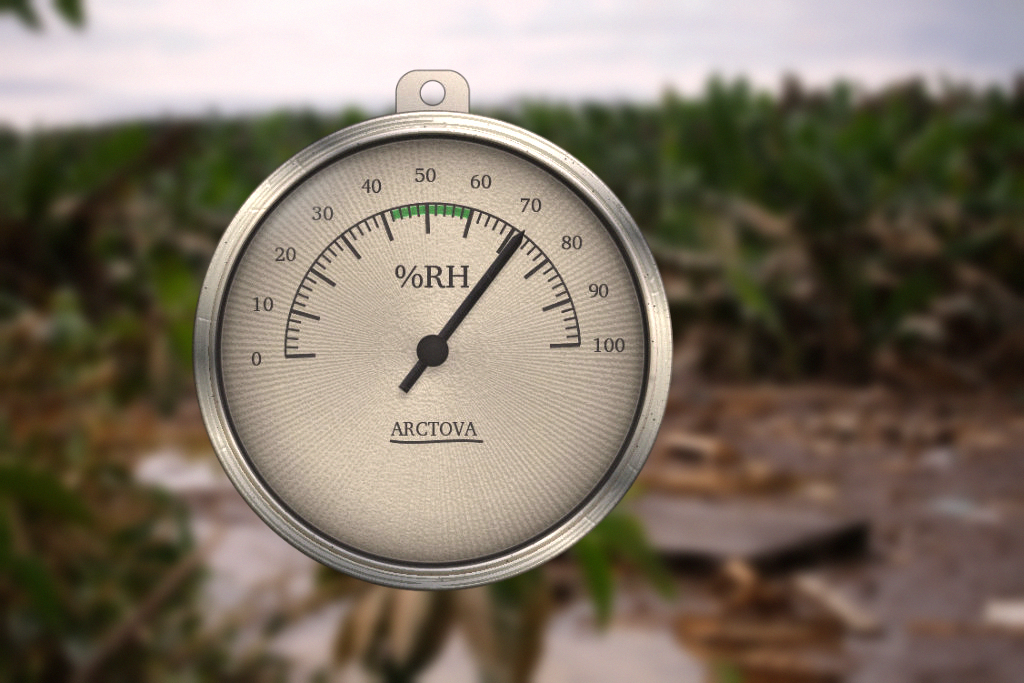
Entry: 72 %
